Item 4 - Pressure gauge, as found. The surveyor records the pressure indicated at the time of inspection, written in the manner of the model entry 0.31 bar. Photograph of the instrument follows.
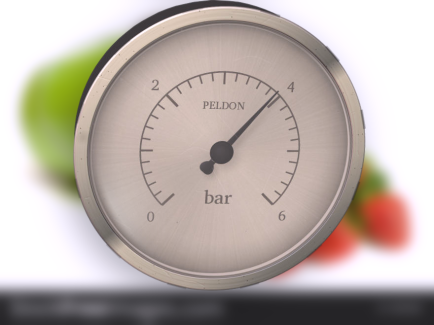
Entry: 3.9 bar
